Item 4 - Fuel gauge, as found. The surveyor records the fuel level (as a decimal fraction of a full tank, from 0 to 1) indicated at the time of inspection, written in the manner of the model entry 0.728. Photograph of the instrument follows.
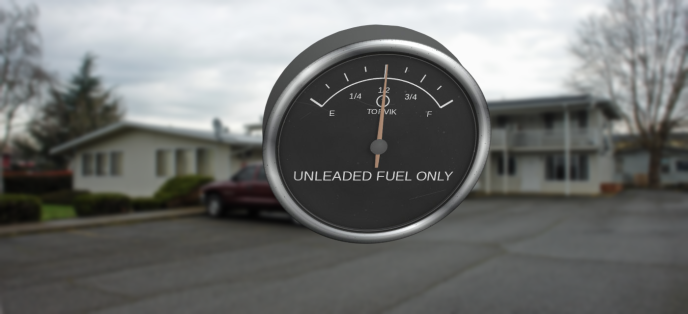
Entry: 0.5
